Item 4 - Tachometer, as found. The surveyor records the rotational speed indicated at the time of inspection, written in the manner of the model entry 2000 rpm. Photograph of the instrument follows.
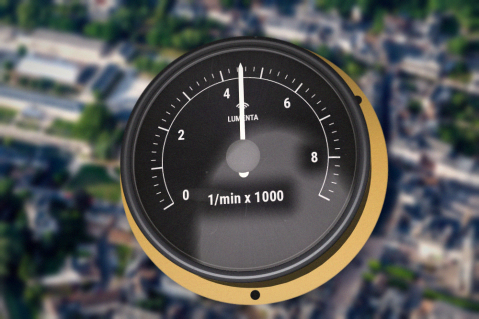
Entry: 4500 rpm
